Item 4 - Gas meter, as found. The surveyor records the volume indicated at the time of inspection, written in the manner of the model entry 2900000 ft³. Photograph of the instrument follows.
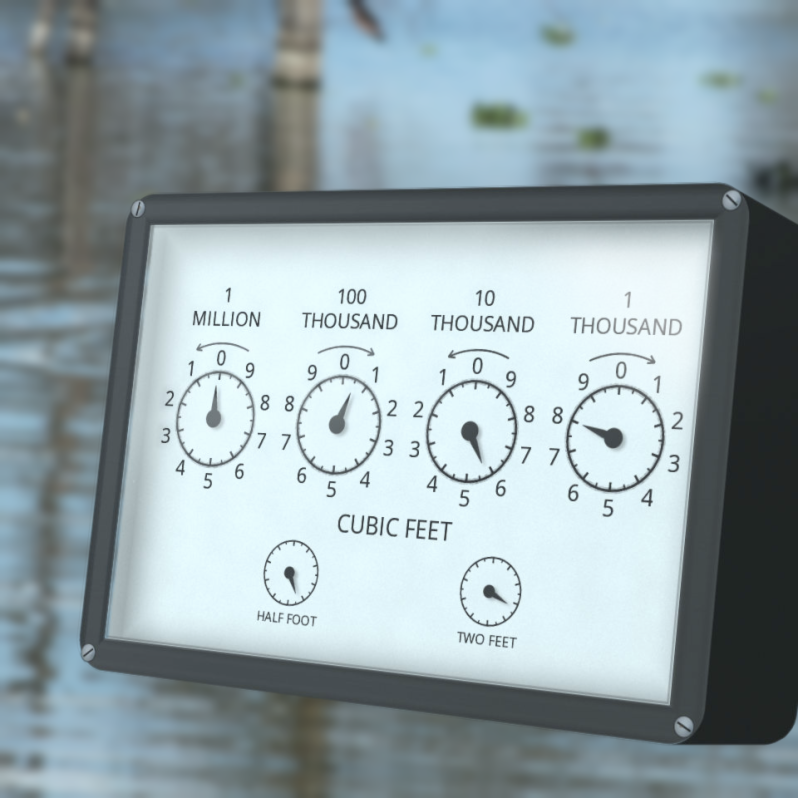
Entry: 5800 ft³
